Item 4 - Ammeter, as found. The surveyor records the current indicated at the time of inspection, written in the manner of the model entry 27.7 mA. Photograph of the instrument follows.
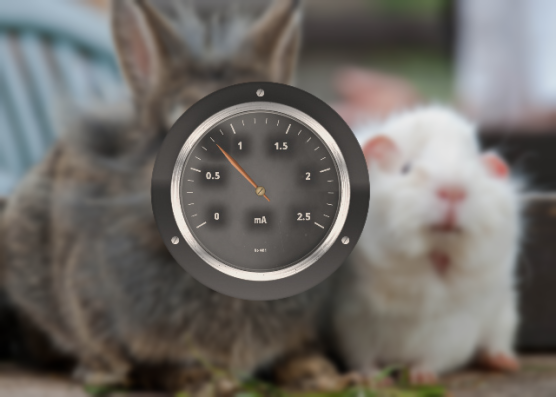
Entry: 0.8 mA
